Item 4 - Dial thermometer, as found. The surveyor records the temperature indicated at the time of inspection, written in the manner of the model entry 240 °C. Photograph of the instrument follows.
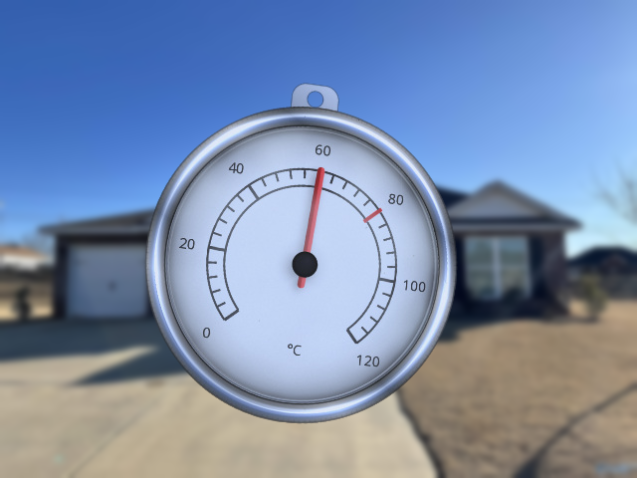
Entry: 60 °C
